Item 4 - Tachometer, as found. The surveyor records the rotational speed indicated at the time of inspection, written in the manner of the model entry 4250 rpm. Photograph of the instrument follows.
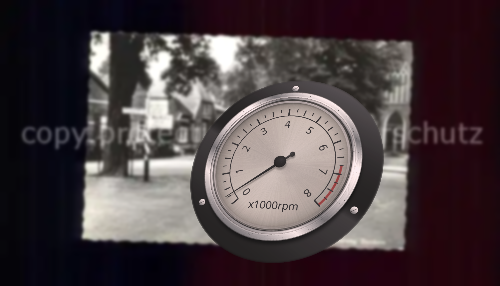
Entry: 250 rpm
